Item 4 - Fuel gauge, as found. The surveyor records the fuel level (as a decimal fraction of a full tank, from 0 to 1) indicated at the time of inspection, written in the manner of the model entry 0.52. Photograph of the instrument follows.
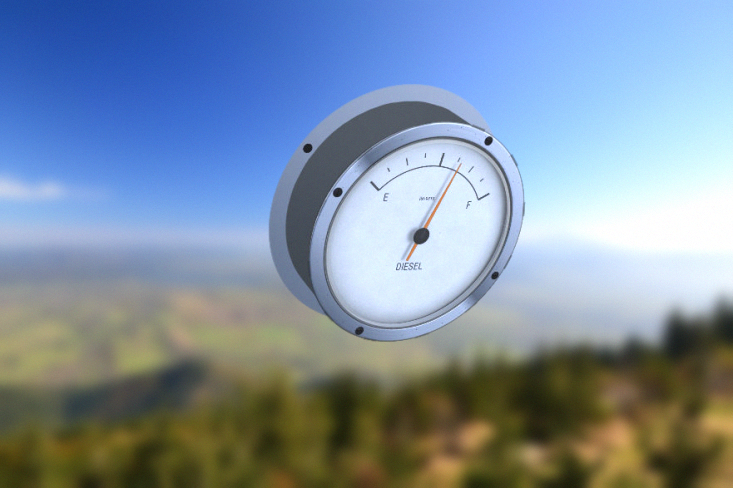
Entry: 0.625
